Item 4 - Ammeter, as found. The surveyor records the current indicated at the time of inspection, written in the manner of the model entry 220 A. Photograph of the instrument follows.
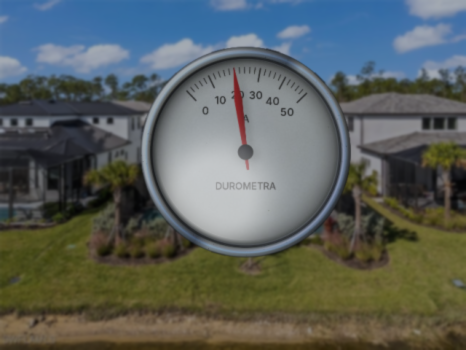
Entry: 20 A
